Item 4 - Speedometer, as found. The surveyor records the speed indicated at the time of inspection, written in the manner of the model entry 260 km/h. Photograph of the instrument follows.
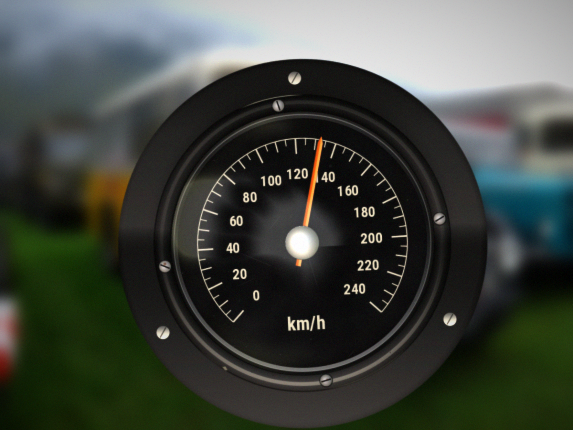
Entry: 132.5 km/h
